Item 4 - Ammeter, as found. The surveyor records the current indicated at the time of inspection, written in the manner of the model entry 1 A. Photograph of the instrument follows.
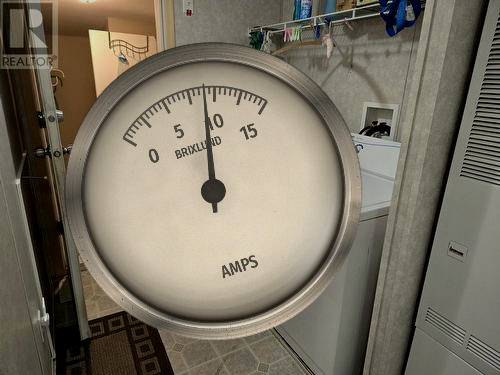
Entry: 9 A
